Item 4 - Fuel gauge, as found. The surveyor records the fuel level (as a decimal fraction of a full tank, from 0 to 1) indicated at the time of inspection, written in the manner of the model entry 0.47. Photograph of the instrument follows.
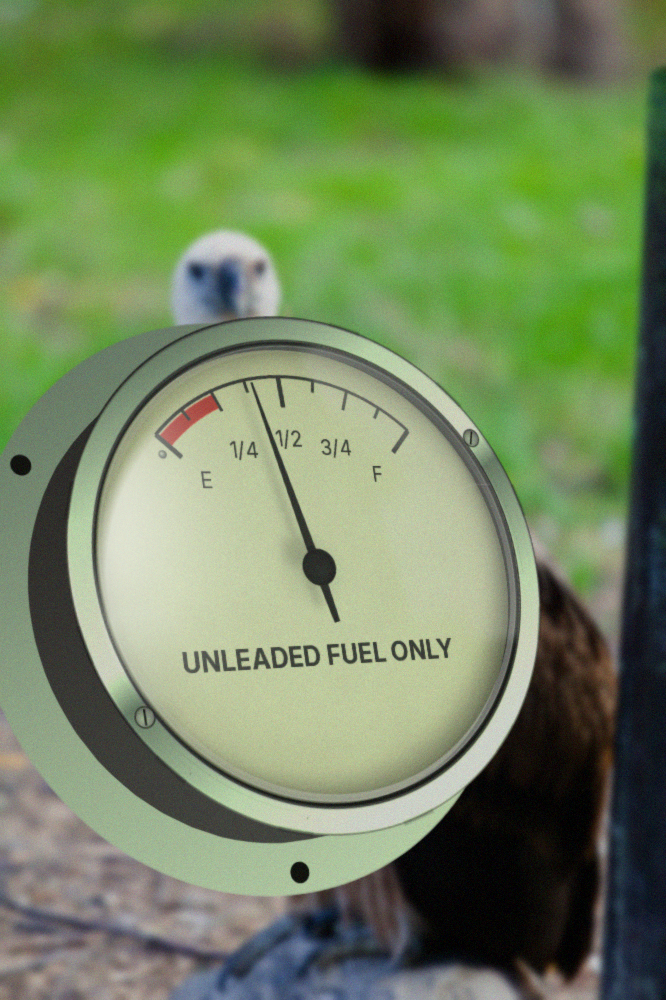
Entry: 0.375
